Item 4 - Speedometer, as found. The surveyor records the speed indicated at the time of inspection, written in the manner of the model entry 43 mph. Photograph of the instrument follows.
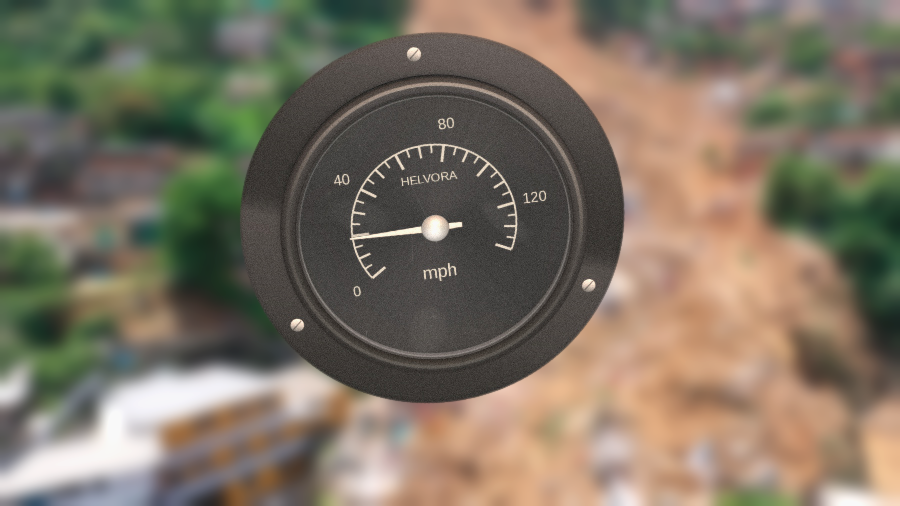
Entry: 20 mph
